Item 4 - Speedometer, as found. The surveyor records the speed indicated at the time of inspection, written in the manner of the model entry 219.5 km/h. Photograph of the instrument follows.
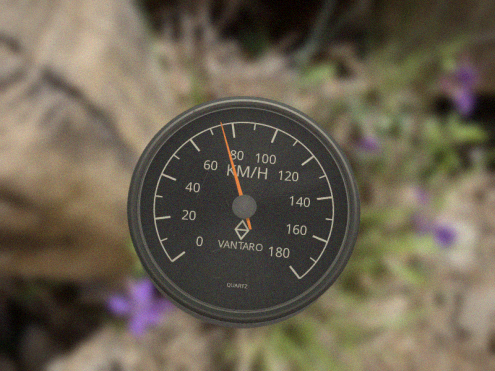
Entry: 75 km/h
